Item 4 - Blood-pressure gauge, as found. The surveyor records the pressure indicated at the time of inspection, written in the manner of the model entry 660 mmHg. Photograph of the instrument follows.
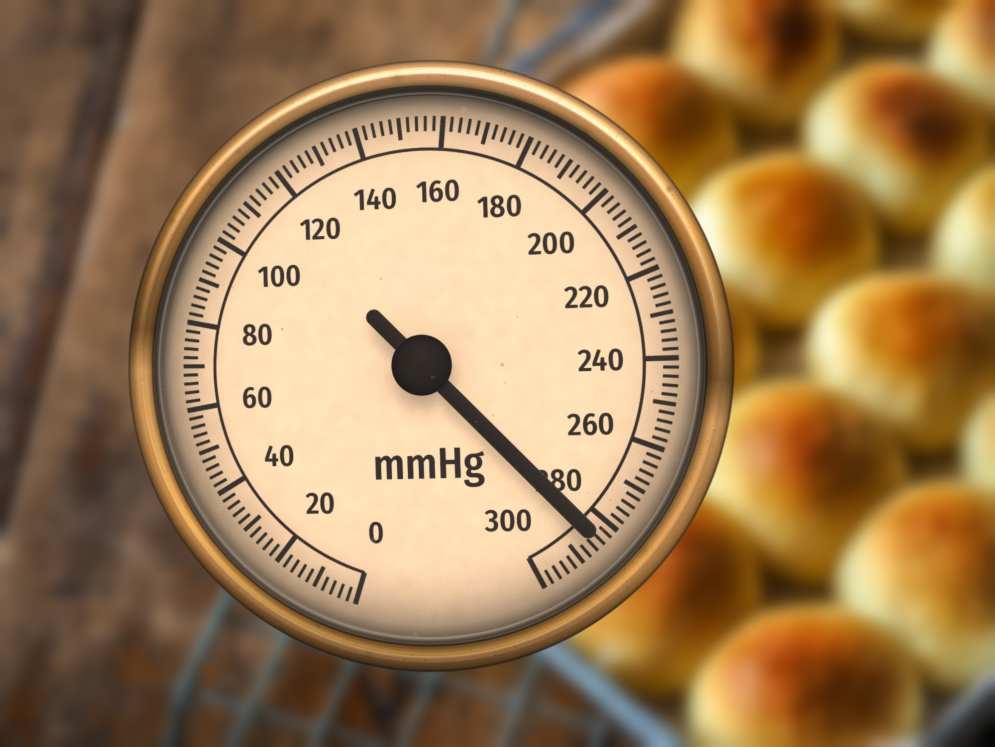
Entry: 284 mmHg
